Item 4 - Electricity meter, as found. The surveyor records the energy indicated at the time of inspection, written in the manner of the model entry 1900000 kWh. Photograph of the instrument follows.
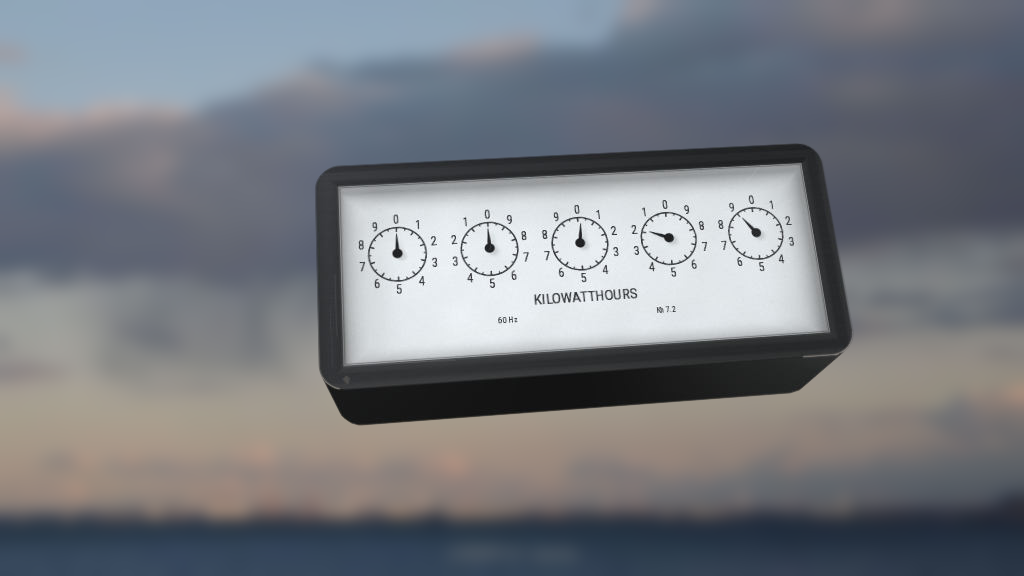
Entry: 19 kWh
